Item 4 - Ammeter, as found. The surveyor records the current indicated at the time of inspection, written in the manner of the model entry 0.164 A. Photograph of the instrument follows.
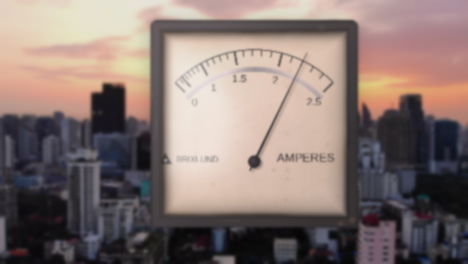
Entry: 2.2 A
